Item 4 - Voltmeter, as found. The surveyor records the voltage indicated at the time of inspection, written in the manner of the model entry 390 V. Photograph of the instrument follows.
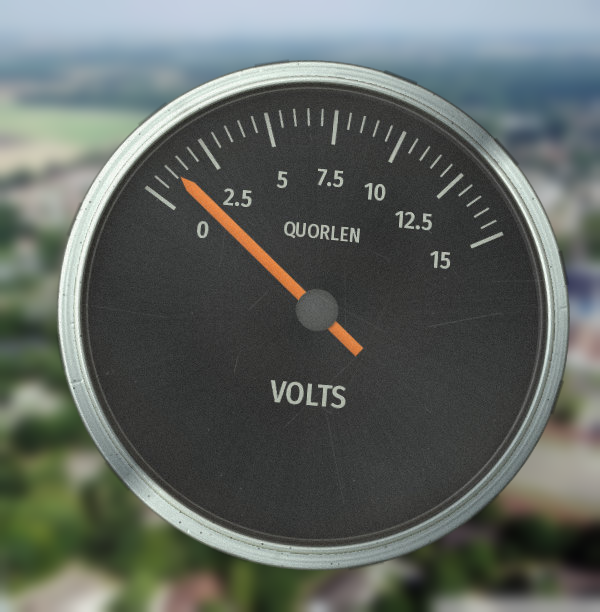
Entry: 1 V
